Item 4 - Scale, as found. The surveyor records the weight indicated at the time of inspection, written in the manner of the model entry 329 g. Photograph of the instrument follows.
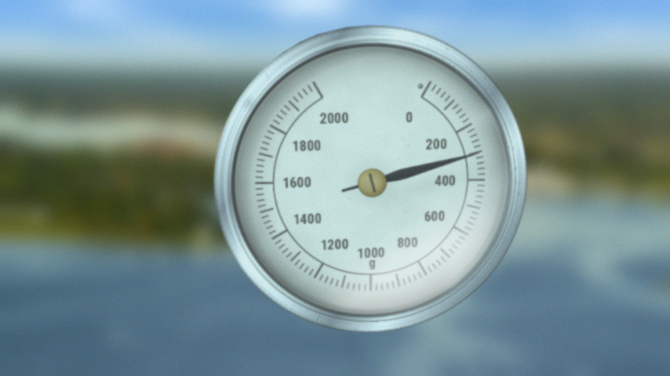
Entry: 300 g
